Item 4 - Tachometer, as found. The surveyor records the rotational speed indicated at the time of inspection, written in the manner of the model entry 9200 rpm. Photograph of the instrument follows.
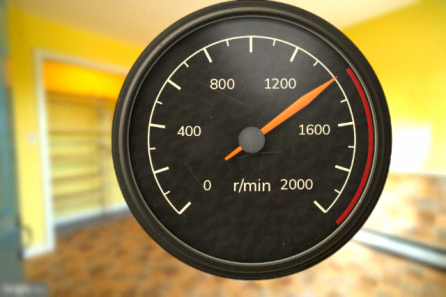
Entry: 1400 rpm
